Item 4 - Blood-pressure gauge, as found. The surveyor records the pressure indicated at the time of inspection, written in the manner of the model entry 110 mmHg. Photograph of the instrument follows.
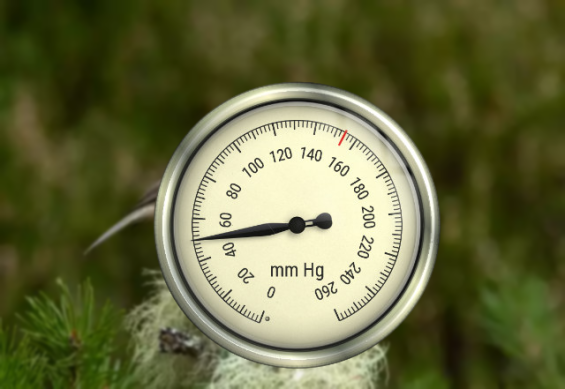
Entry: 50 mmHg
